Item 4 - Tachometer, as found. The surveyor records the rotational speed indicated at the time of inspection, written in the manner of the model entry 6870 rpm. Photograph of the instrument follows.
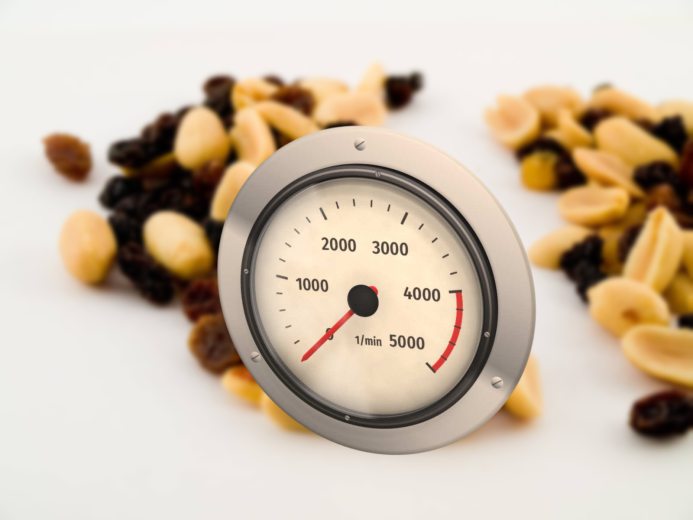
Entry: 0 rpm
